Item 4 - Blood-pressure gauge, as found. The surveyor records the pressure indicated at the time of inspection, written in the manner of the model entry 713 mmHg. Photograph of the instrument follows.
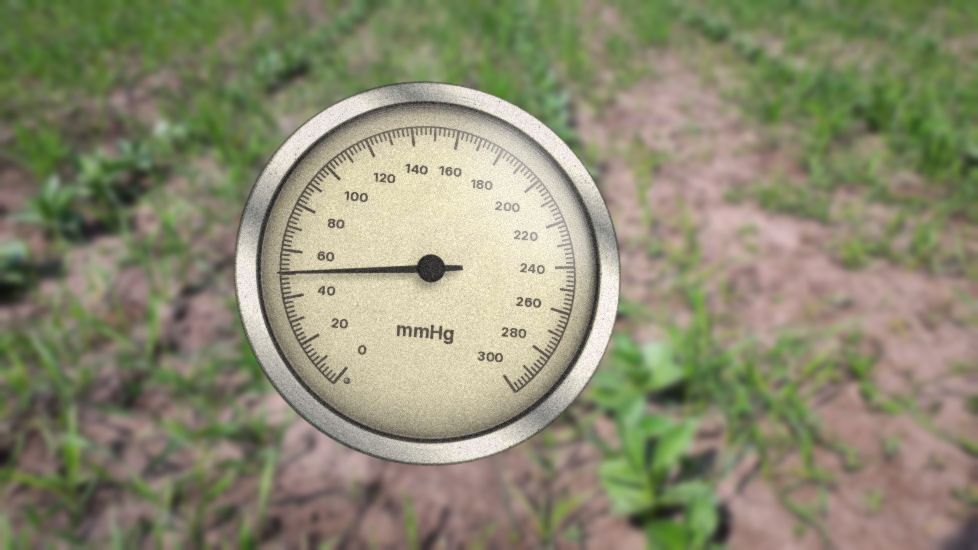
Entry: 50 mmHg
